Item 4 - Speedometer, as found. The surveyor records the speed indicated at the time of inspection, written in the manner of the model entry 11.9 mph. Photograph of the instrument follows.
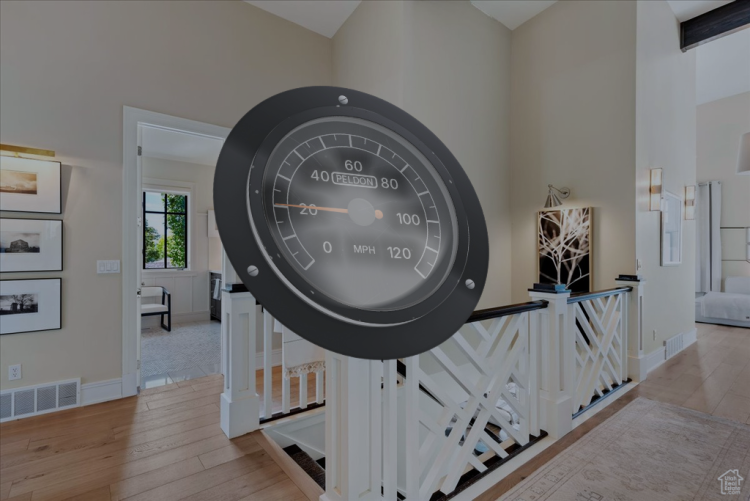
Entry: 20 mph
